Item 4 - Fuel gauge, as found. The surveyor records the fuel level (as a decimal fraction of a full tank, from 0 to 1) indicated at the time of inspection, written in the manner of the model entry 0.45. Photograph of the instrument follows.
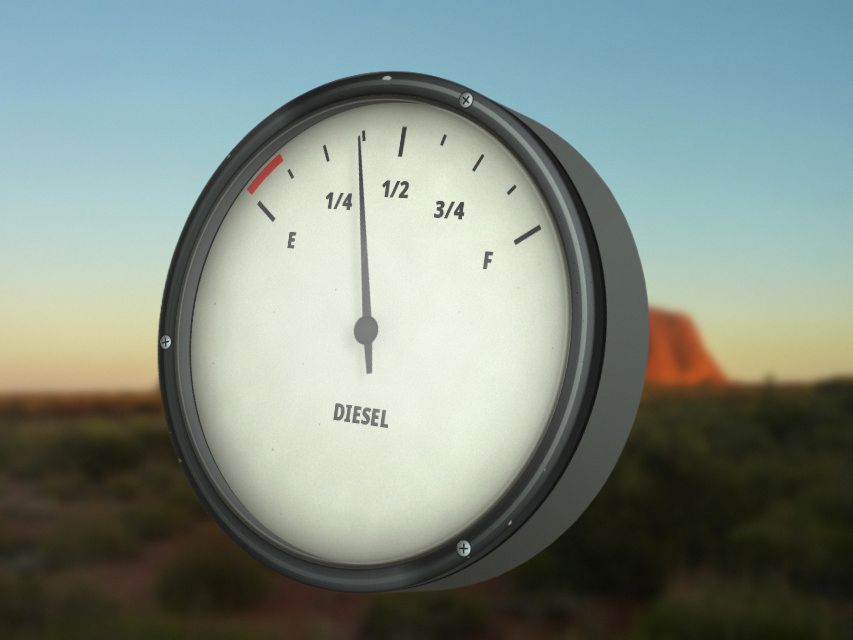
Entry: 0.375
